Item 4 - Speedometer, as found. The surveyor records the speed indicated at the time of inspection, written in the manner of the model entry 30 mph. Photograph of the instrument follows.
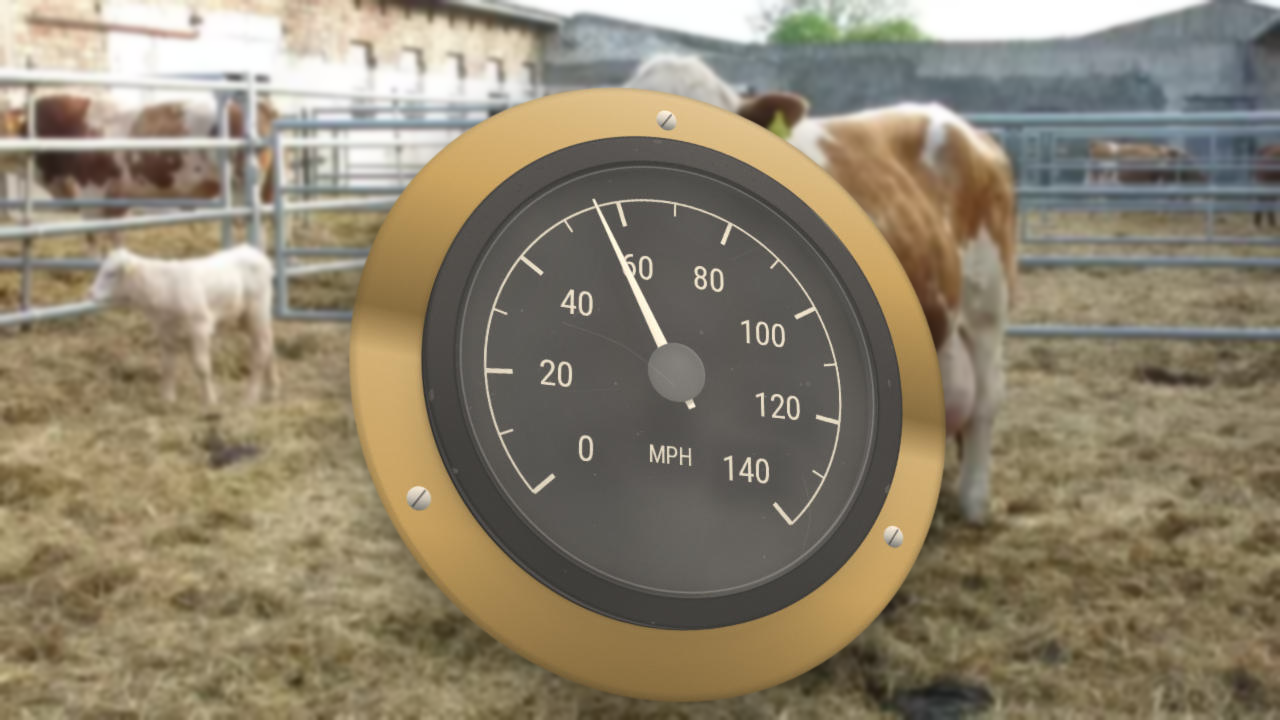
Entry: 55 mph
